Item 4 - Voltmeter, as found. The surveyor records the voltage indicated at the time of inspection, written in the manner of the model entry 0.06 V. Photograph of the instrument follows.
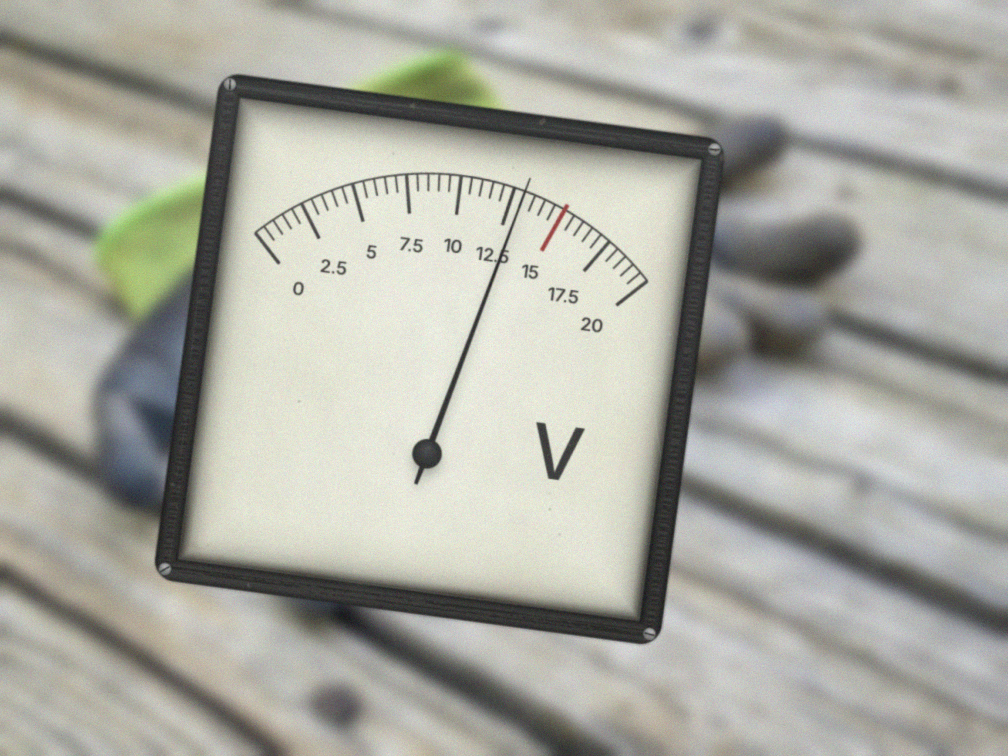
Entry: 13 V
